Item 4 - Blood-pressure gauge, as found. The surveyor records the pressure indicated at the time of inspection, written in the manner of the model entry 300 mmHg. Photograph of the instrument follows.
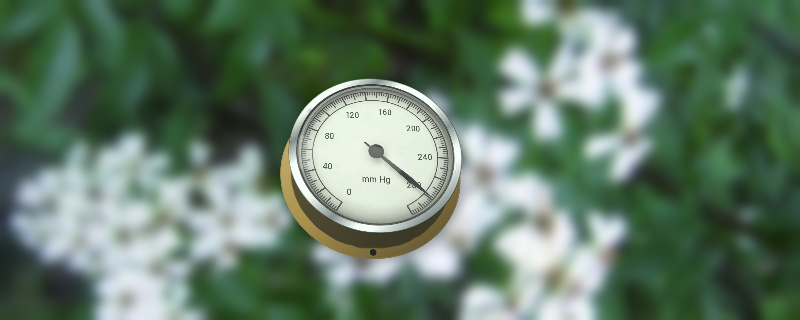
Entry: 280 mmHg
